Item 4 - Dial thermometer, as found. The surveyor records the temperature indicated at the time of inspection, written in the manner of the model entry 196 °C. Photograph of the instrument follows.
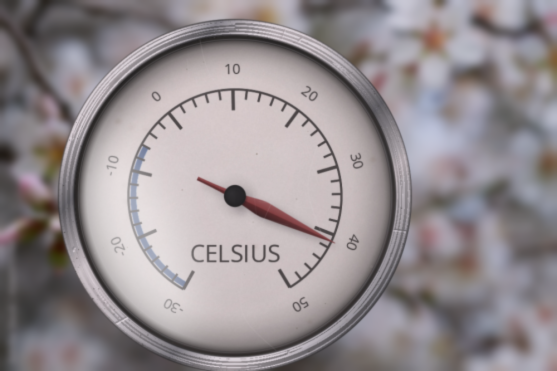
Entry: 41 °C
